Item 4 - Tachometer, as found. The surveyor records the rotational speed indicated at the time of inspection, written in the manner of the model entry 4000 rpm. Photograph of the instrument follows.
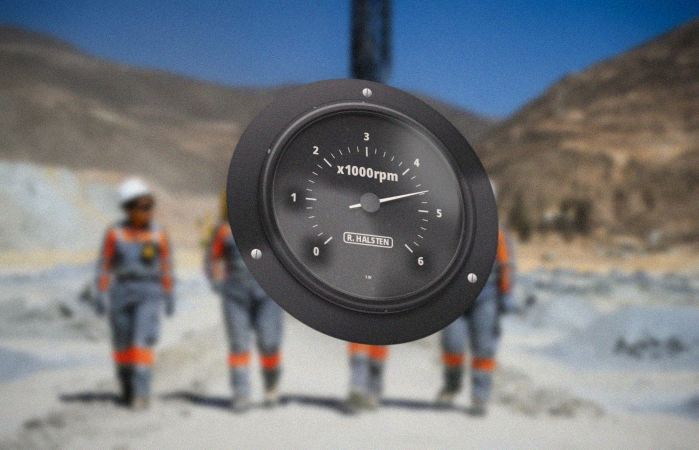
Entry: 4600 rpm
